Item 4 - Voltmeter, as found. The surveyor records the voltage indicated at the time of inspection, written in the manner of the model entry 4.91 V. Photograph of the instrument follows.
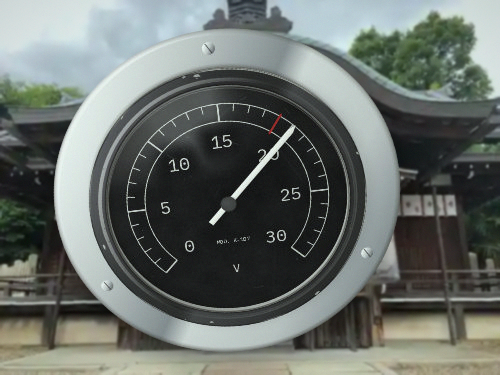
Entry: 20 V
